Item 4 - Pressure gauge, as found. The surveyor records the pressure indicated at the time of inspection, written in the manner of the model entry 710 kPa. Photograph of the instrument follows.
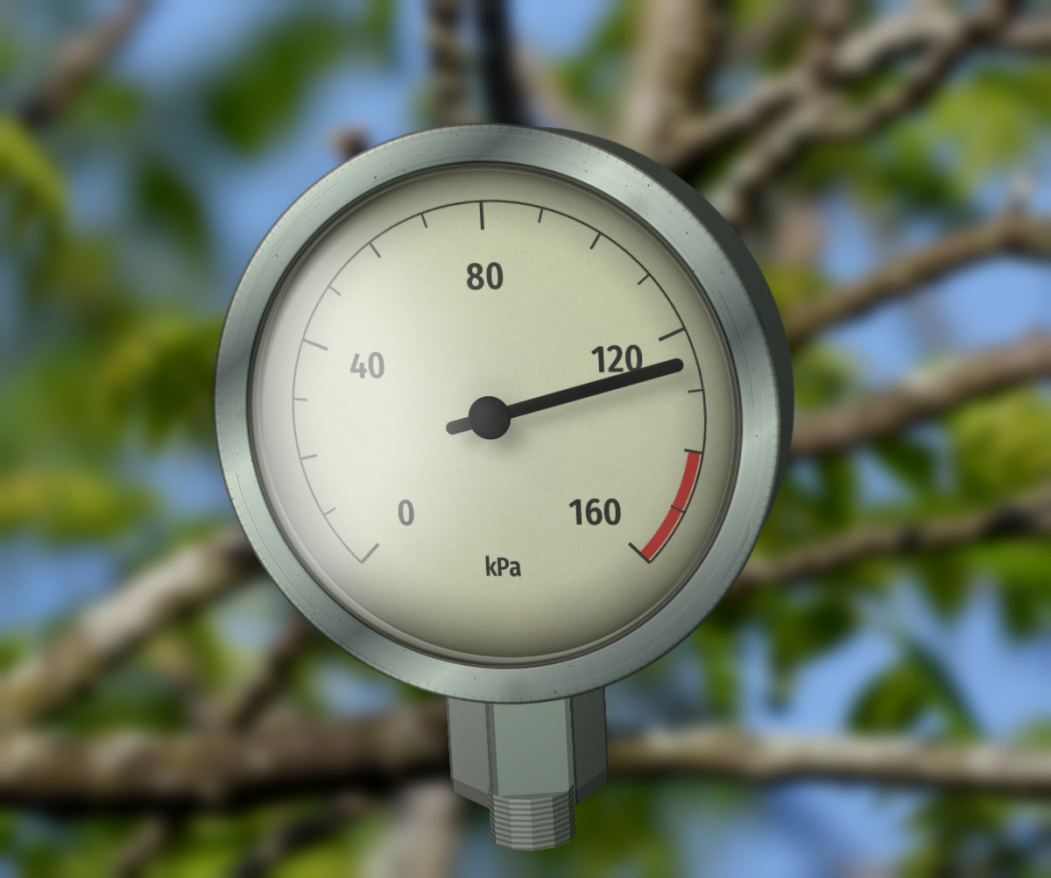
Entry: 125 kPa
